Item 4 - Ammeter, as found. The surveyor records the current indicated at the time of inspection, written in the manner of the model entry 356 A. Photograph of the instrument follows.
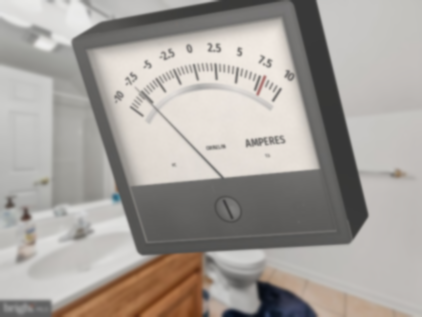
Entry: -7.5 A
